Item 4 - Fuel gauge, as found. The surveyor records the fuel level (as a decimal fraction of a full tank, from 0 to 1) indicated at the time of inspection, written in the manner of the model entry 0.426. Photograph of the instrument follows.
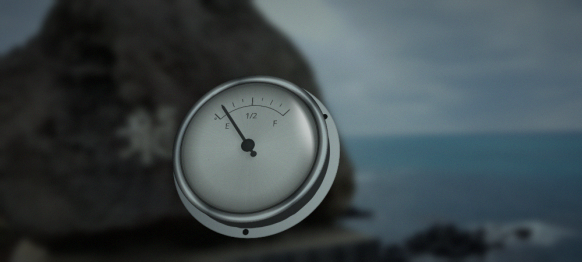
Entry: 0.125
